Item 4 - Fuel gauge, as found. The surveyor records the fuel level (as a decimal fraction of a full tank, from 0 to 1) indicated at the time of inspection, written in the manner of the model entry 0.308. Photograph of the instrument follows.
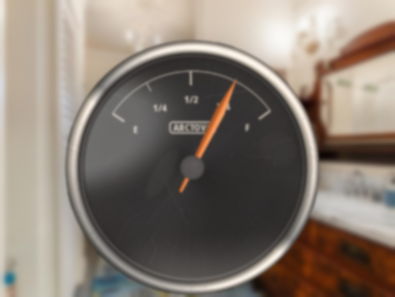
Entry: 0.75
